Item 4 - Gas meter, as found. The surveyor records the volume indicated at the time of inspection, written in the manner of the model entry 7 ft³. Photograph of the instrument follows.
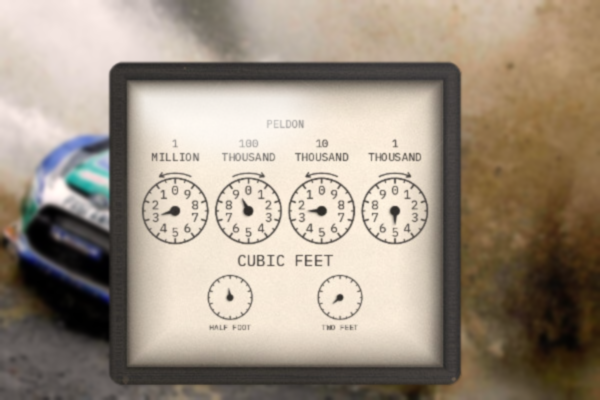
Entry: 292500 ft³
